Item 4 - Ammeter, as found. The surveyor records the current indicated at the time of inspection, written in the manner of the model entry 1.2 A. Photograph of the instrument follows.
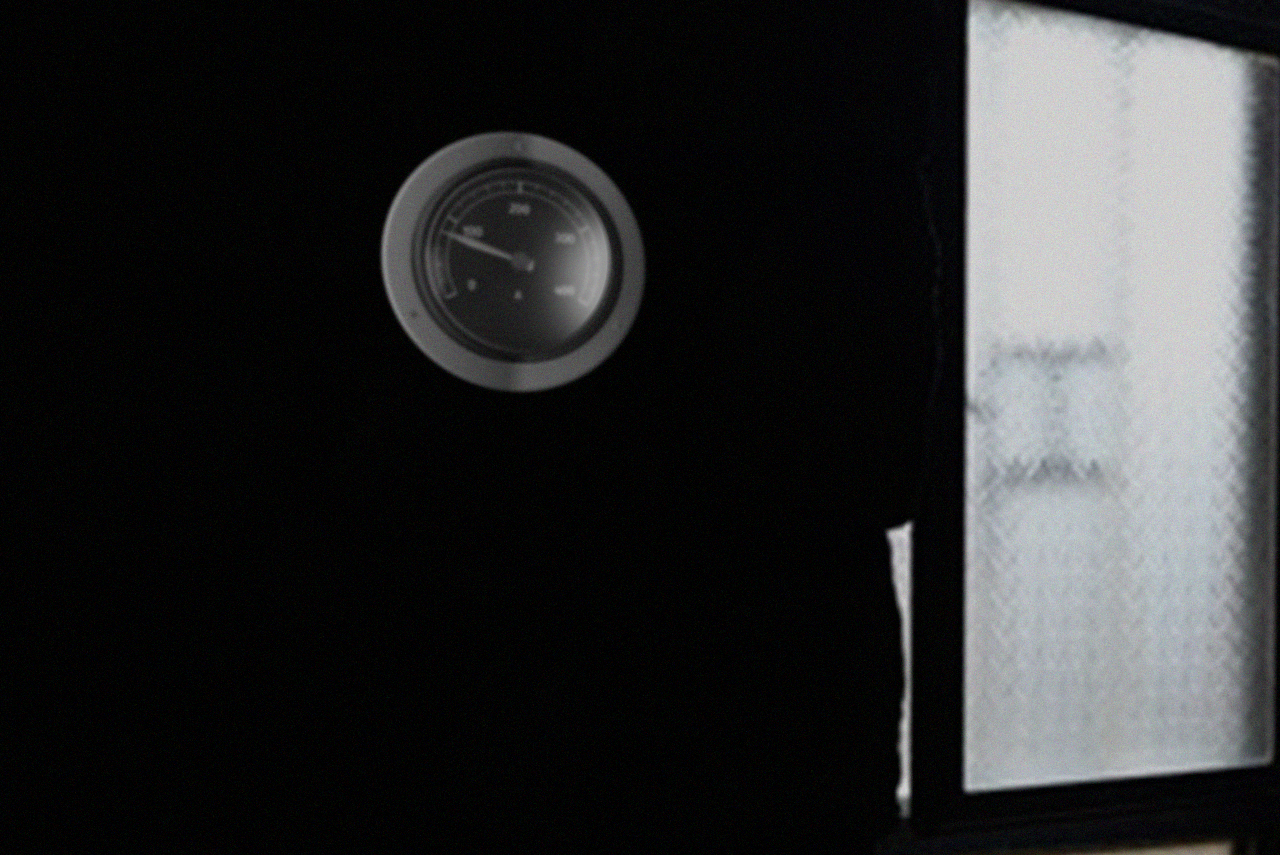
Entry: 80 A
